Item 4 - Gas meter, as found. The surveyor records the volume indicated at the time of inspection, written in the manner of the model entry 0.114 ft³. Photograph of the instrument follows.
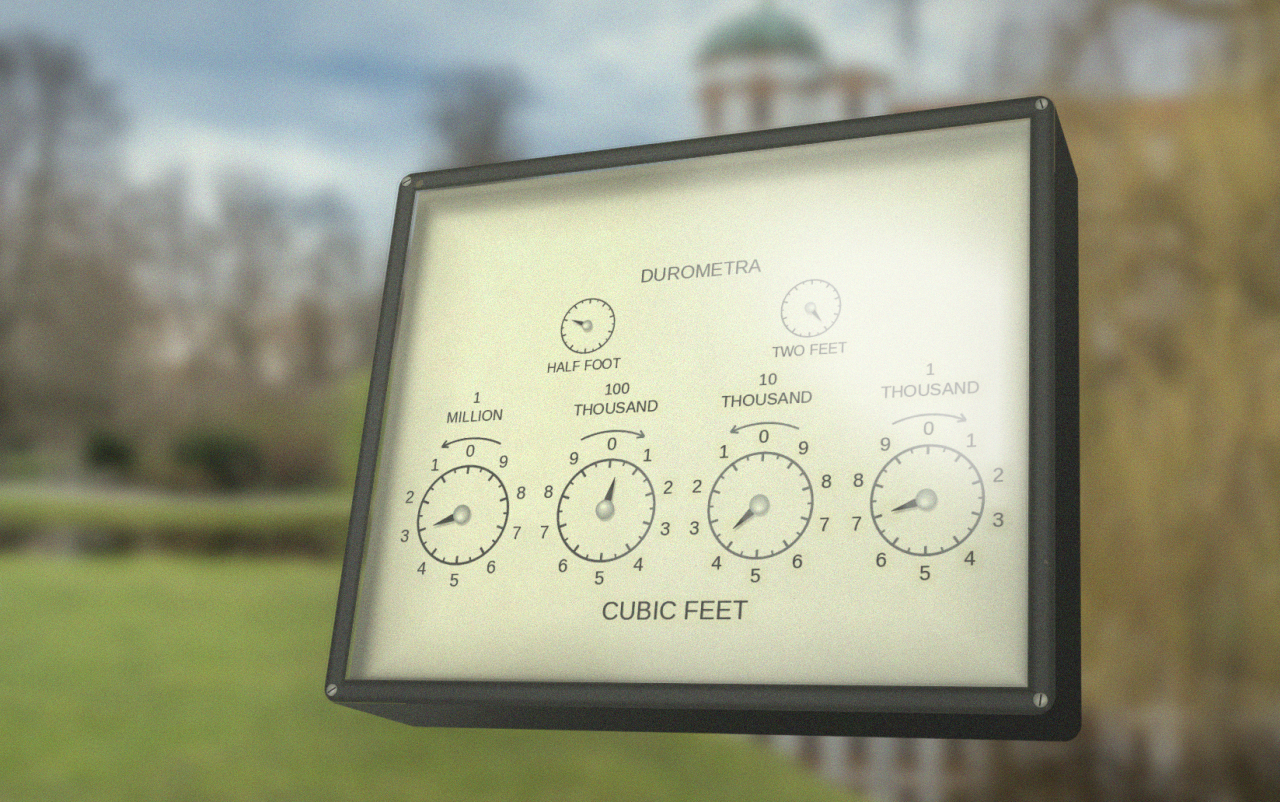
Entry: 303700 ft³
